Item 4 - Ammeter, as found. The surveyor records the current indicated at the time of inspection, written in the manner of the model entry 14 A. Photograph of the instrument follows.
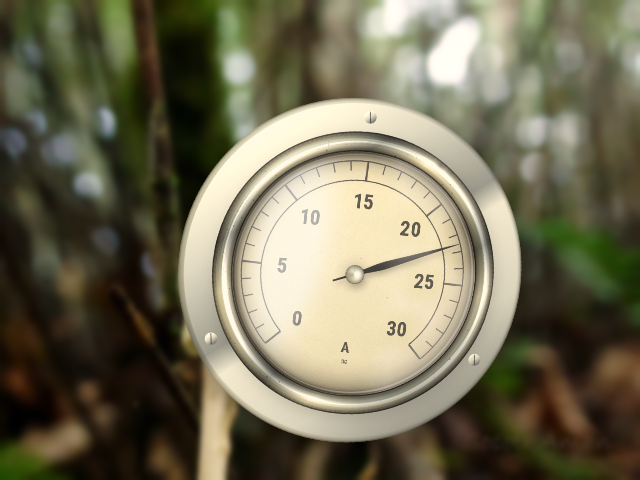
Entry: 22.5 A
